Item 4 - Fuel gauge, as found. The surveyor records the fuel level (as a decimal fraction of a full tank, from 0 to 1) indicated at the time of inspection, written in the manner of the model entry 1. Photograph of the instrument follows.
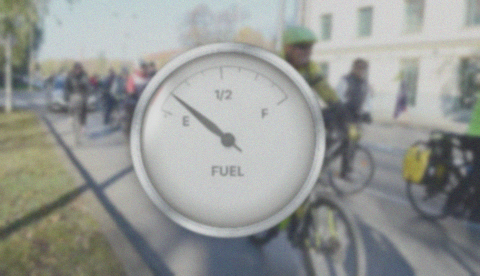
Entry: 0.125
